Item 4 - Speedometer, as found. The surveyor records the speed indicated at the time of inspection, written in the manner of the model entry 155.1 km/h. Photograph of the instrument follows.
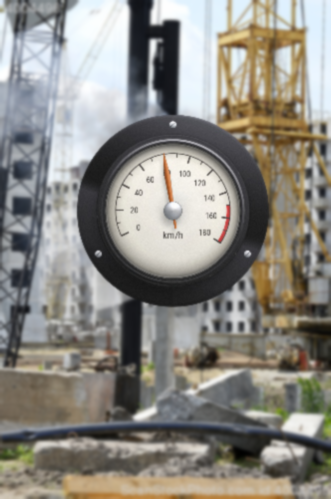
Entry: 80 km/h
